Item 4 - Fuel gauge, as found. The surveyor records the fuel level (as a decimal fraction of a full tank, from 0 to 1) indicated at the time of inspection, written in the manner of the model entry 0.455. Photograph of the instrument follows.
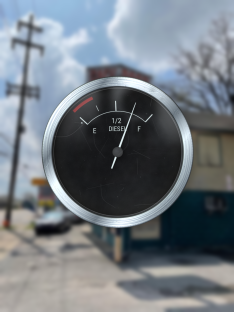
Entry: 0.75
